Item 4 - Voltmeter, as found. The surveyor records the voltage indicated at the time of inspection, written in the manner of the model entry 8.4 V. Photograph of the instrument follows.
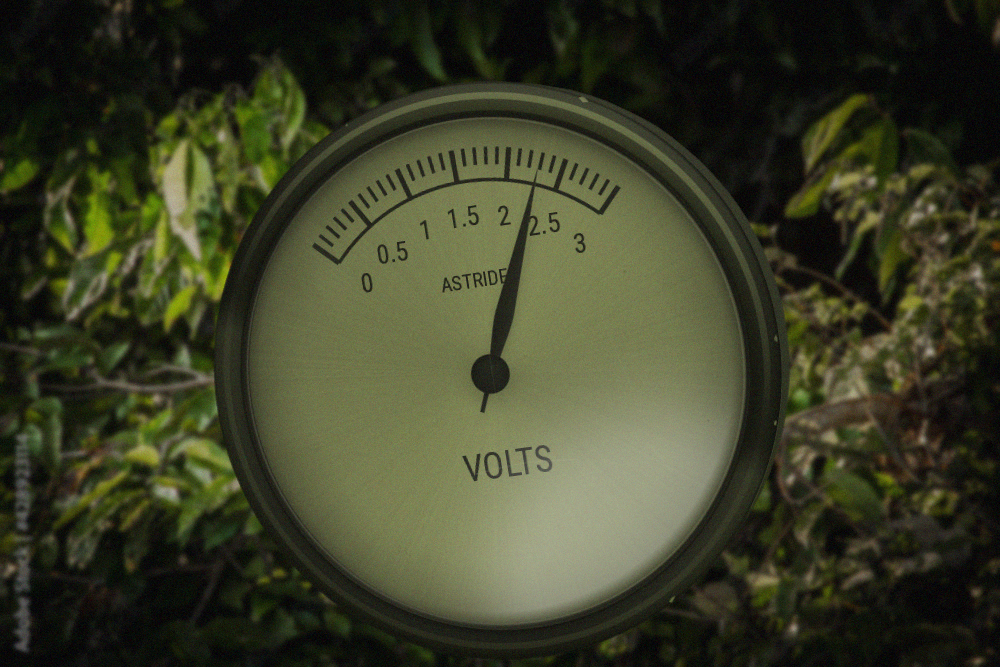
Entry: 2.3 V
